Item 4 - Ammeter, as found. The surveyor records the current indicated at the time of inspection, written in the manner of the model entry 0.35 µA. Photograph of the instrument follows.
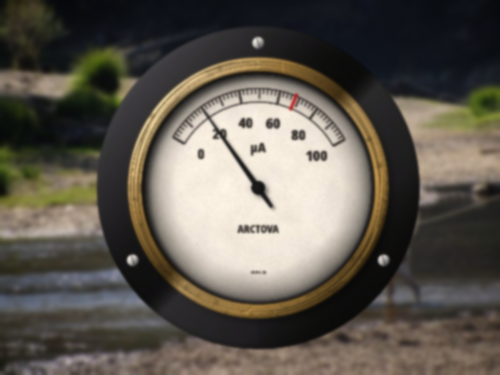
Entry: 20 µA
